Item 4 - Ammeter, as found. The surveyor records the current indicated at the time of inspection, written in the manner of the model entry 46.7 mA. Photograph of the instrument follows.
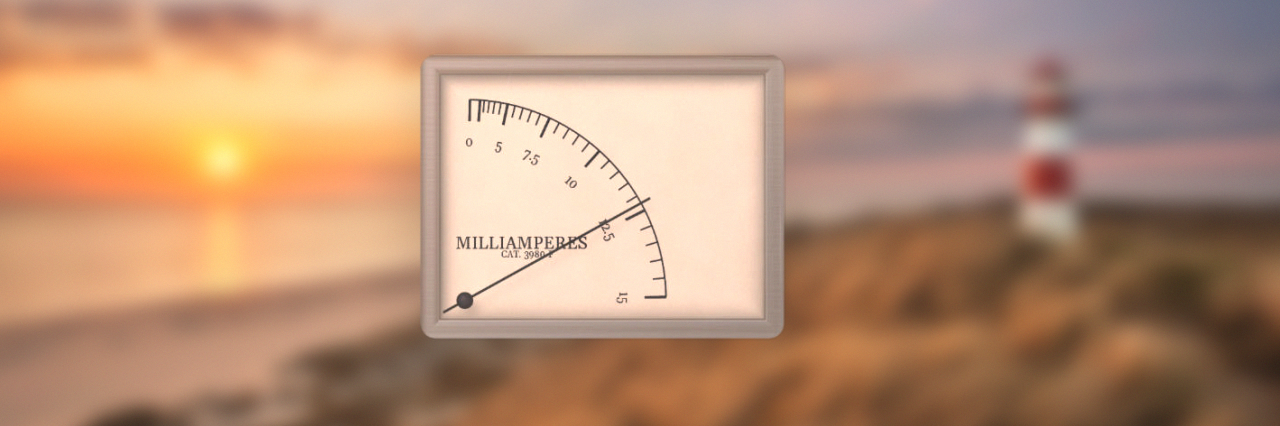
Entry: 12.25 mA
